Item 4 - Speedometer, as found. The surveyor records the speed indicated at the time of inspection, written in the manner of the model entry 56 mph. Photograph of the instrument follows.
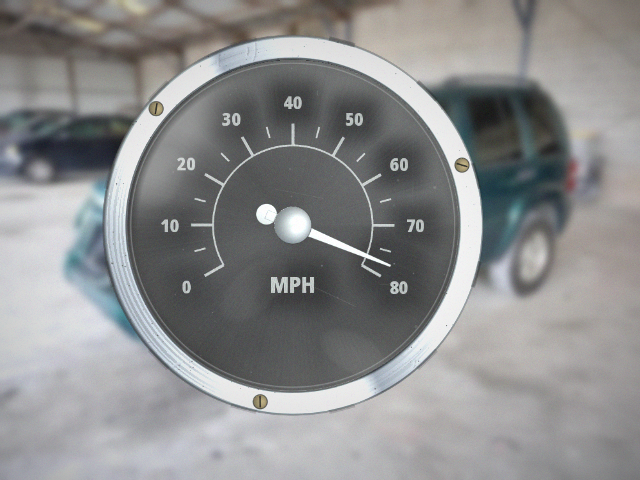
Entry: 77.5 mph
